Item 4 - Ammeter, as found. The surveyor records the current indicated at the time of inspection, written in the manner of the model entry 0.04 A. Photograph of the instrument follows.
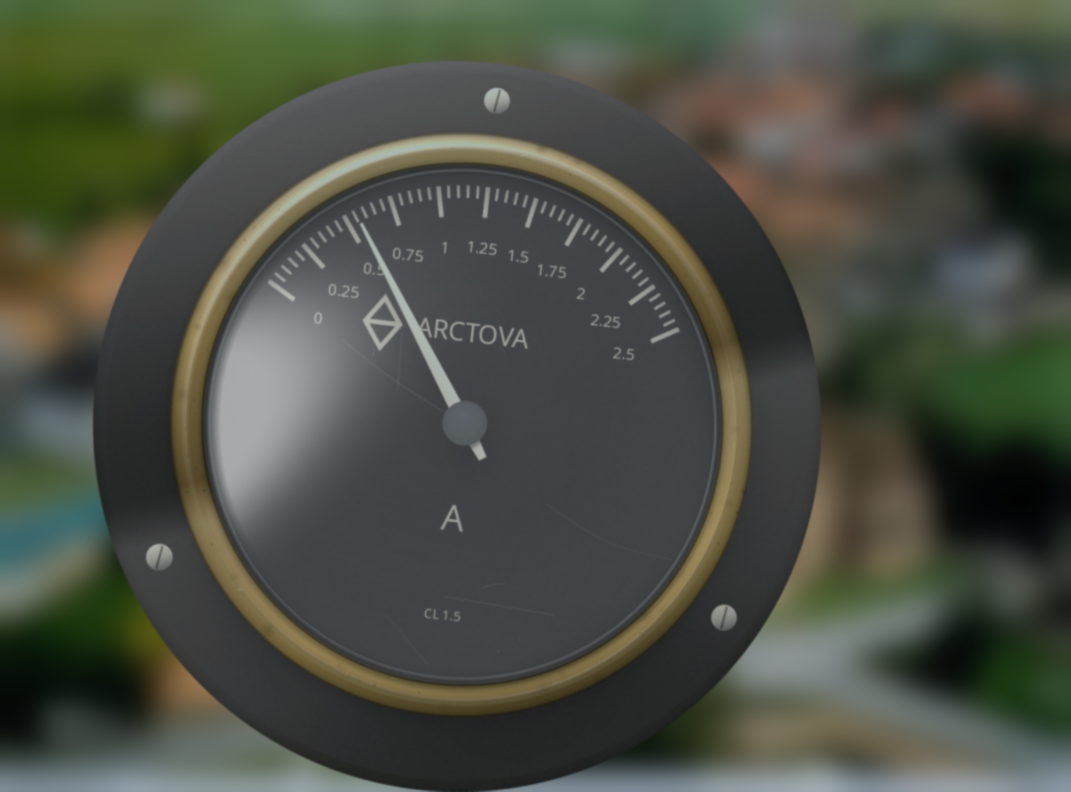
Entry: 0.55 A
